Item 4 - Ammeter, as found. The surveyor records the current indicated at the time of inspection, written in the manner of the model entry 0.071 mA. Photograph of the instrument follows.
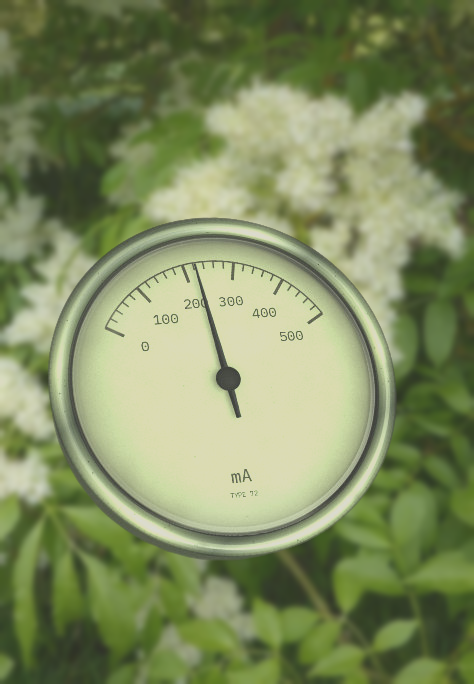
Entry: 220 mA
